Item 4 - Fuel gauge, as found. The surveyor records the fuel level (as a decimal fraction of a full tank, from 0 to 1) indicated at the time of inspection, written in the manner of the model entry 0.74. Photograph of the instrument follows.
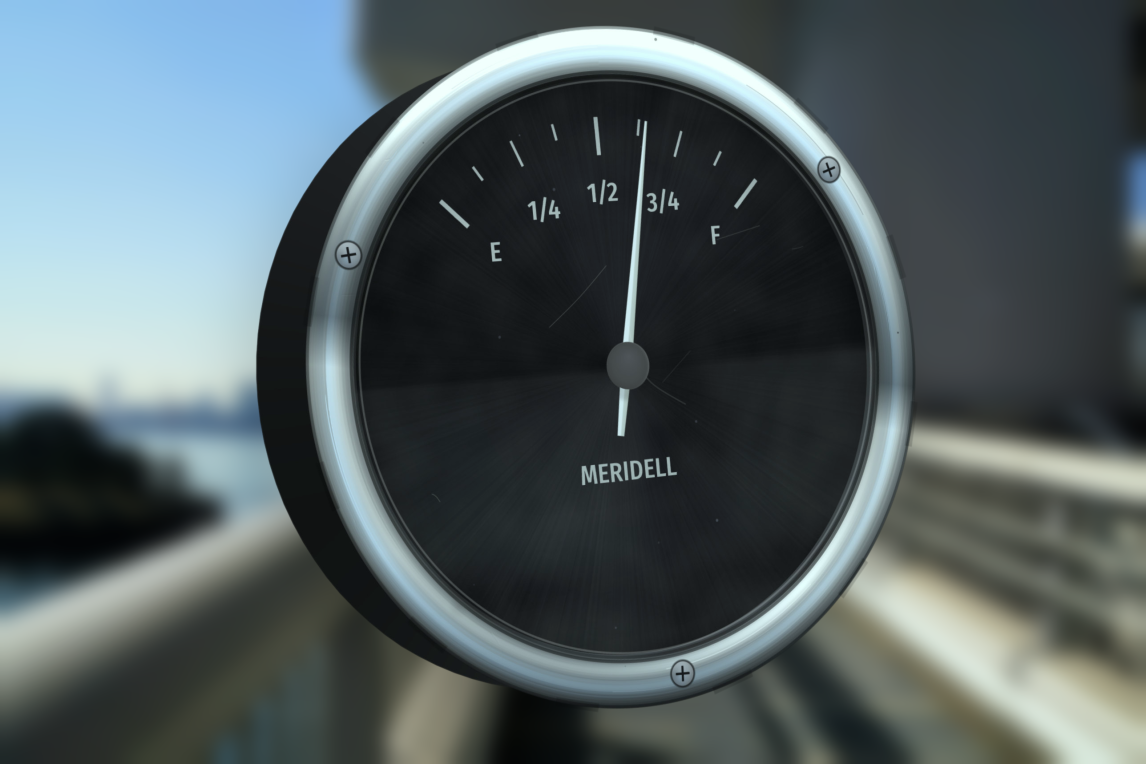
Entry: 0.625
